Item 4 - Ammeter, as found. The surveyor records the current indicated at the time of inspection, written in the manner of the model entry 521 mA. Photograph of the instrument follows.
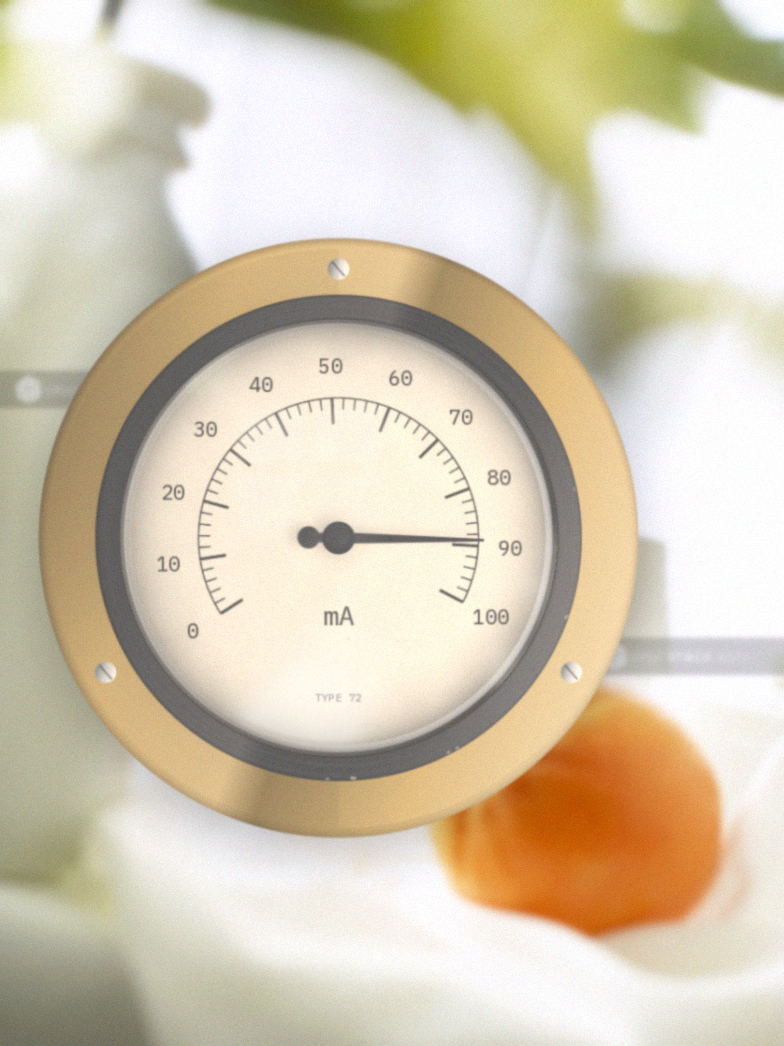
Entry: 89 mA
